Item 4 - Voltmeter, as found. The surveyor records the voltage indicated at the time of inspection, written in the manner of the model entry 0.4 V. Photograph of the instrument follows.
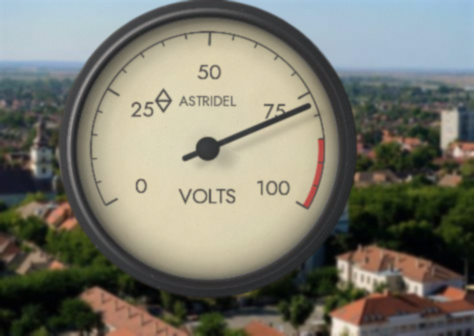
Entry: 77.5 V
